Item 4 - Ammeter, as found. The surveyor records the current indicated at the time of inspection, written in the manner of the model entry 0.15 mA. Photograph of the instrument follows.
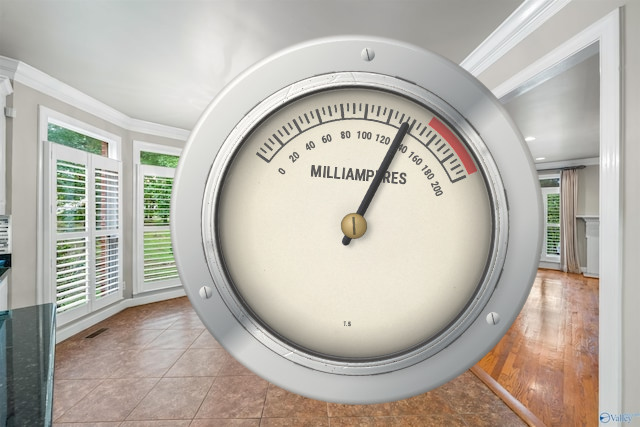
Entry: 135 mA
